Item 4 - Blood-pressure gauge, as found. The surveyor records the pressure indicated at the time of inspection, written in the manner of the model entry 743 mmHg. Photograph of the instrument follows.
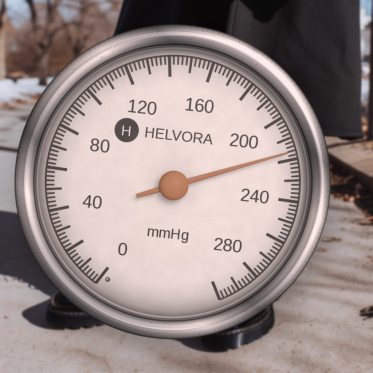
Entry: 216 mmHg
